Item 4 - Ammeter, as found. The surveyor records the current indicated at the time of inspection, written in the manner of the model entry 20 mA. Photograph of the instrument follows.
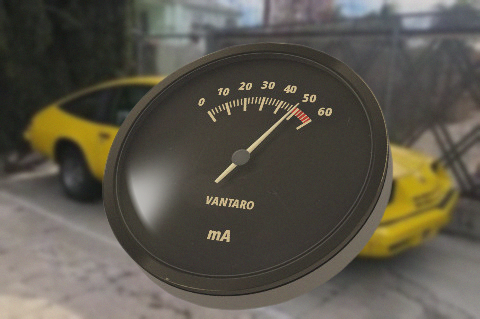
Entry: 50 mA
